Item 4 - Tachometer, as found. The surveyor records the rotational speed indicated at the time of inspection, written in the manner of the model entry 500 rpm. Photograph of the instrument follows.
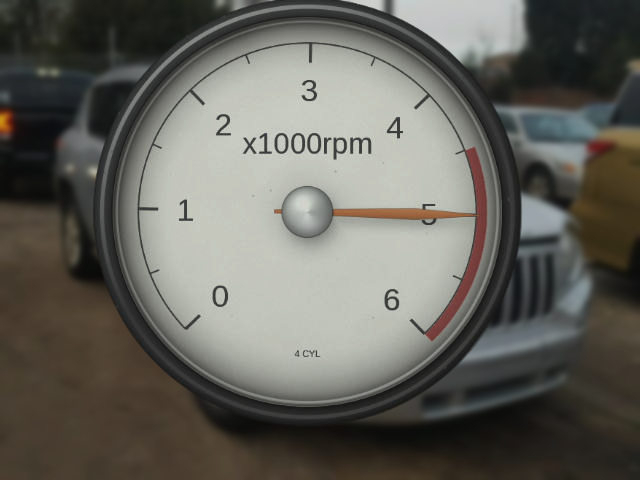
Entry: 5000 rpm
